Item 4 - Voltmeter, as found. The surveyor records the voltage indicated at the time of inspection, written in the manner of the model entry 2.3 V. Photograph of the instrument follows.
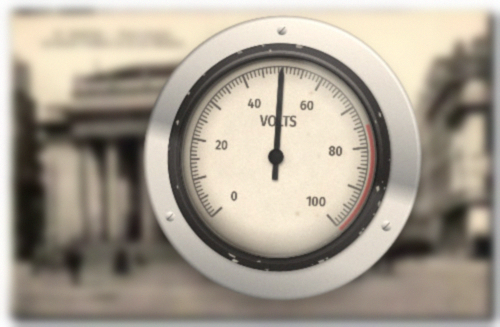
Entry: 50 V
